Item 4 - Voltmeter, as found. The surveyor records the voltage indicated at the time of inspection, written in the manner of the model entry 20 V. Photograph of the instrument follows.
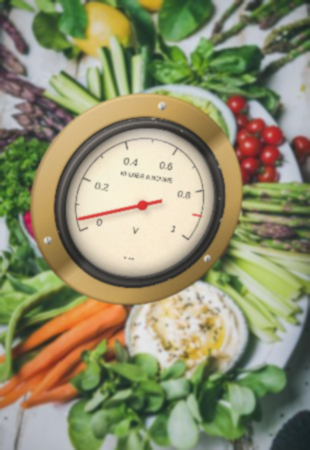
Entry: 0.05 V
